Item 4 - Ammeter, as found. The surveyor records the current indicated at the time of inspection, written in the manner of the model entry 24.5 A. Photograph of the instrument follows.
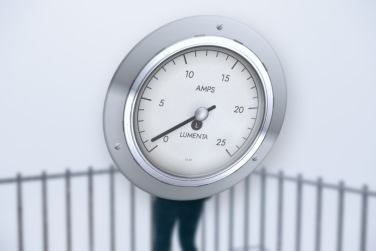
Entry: 1 A
